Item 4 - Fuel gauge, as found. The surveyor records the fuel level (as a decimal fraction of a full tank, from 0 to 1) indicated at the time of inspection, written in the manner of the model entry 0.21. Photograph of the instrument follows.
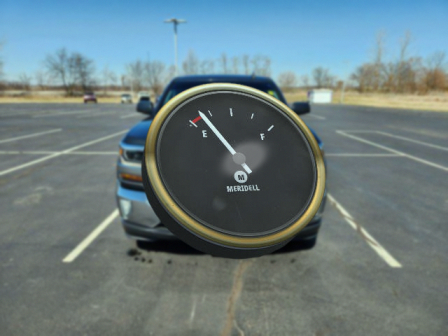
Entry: 0.125
